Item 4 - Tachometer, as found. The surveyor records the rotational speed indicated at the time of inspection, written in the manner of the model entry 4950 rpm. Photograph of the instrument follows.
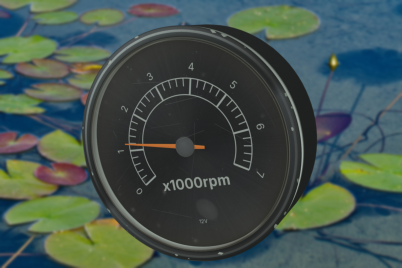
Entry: 1200 rpm
